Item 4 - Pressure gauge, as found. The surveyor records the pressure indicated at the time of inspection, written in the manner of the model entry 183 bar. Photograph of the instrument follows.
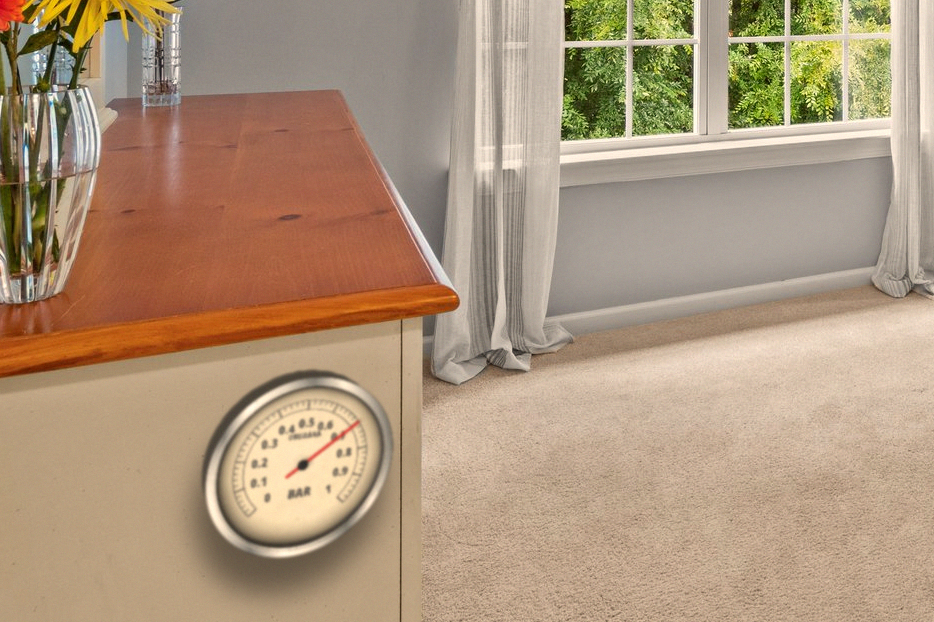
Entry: 0.7 bar
